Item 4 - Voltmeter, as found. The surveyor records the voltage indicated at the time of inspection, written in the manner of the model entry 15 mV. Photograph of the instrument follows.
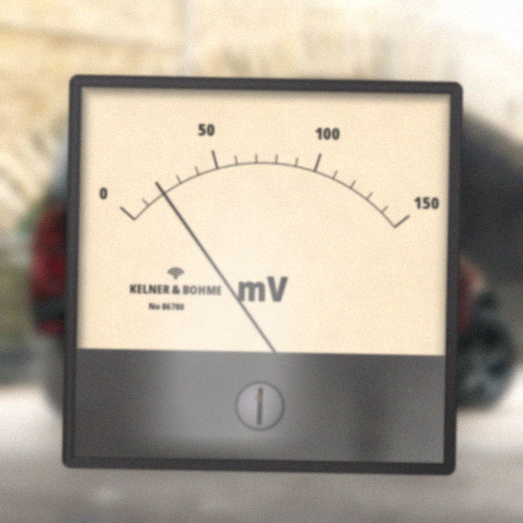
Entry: 20 mV
